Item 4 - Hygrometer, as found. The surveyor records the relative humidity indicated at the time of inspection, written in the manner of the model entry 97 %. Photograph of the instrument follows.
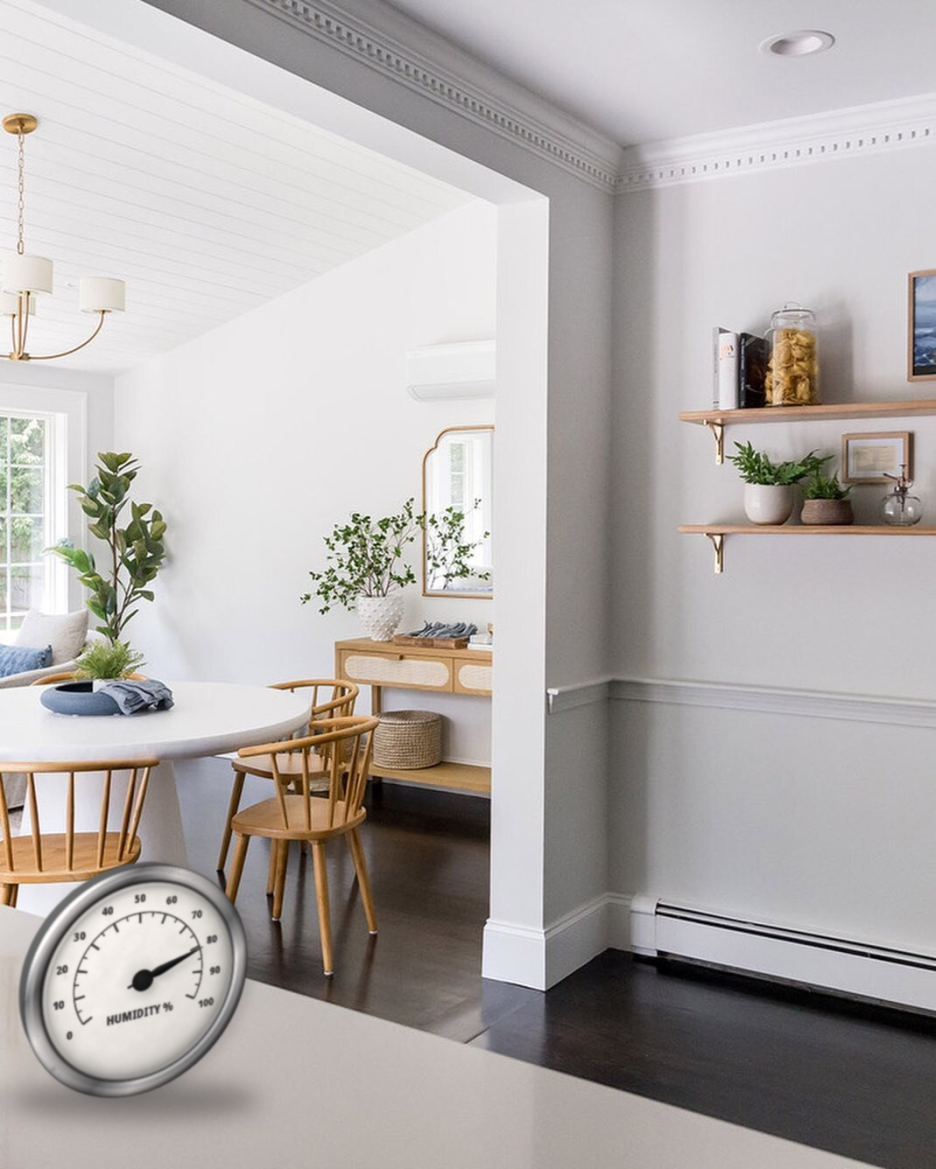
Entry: 80 %
